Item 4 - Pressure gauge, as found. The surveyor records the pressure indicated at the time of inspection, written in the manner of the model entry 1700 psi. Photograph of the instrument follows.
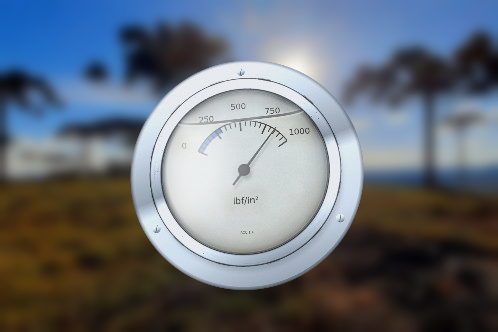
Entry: 850 psi
